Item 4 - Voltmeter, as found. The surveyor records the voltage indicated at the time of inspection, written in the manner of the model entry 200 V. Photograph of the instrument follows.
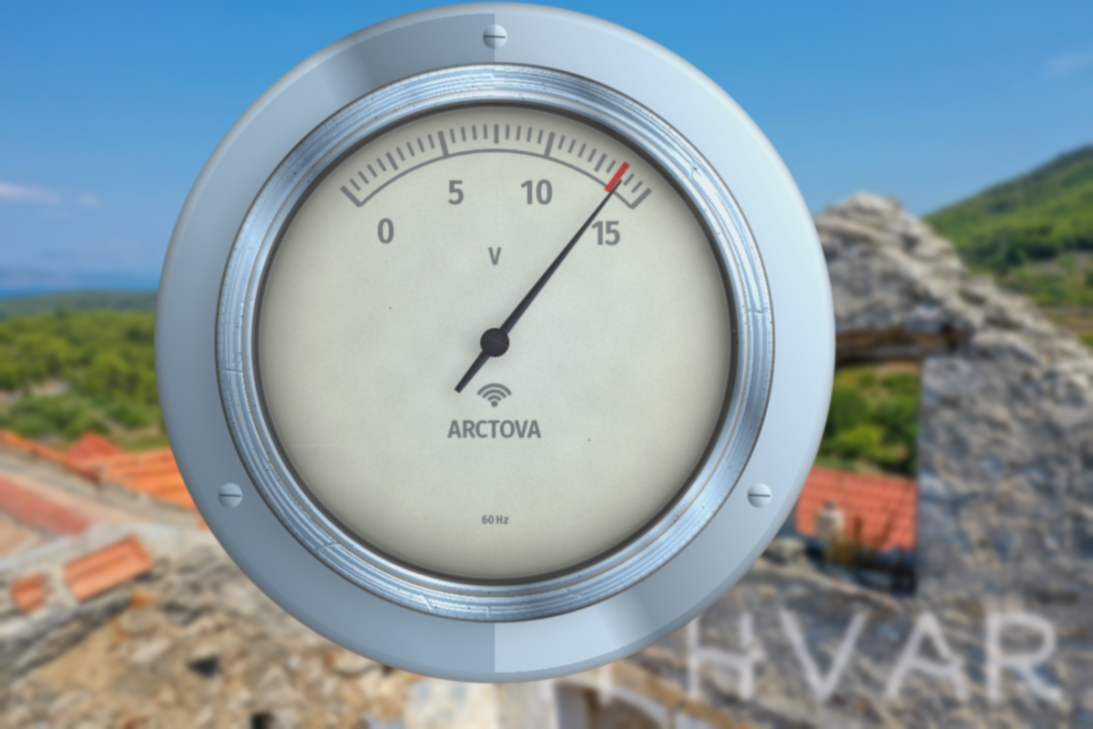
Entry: 13.75 V
